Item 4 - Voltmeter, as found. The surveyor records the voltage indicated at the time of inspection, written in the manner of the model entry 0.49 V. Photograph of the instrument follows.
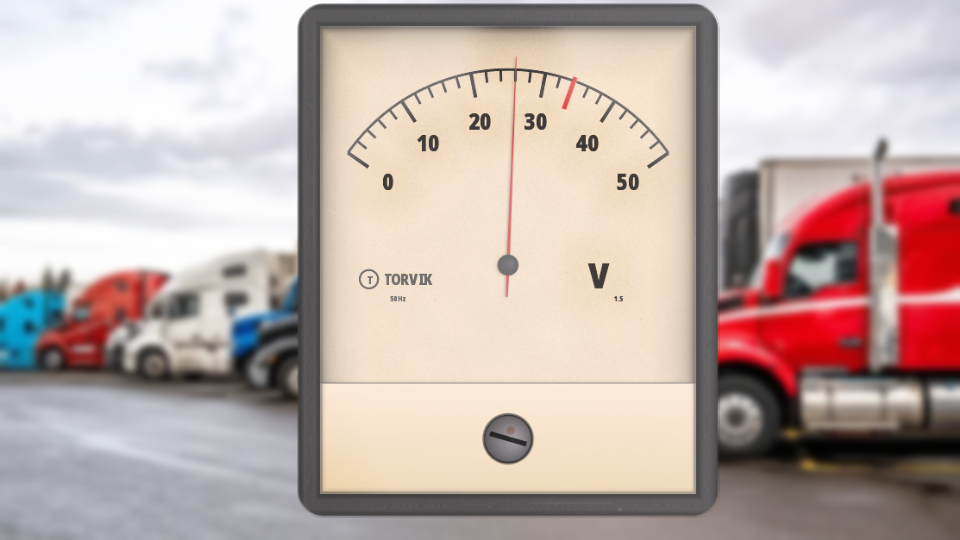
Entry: 26 V
